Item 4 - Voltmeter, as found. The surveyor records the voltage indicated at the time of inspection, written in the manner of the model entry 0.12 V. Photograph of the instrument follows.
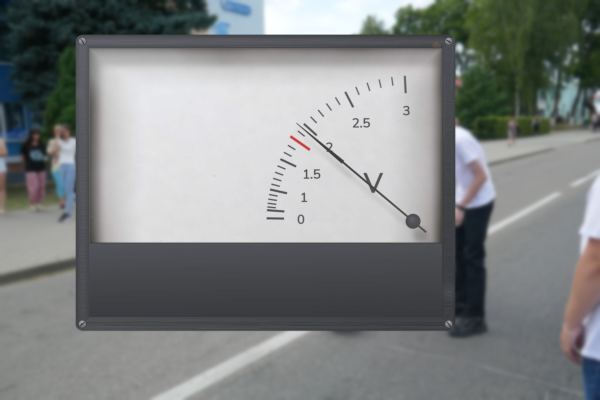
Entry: 1.95 V
